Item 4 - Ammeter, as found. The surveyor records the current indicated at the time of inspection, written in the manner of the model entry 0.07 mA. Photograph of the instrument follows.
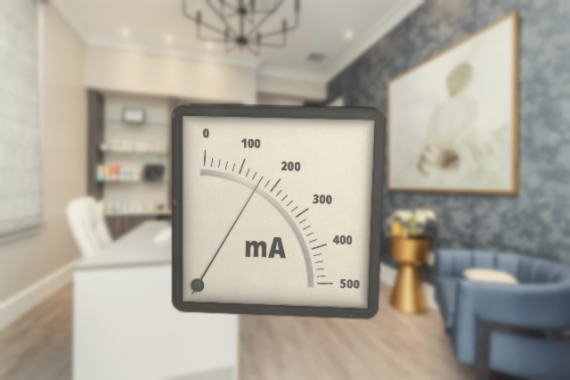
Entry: 160 mA
